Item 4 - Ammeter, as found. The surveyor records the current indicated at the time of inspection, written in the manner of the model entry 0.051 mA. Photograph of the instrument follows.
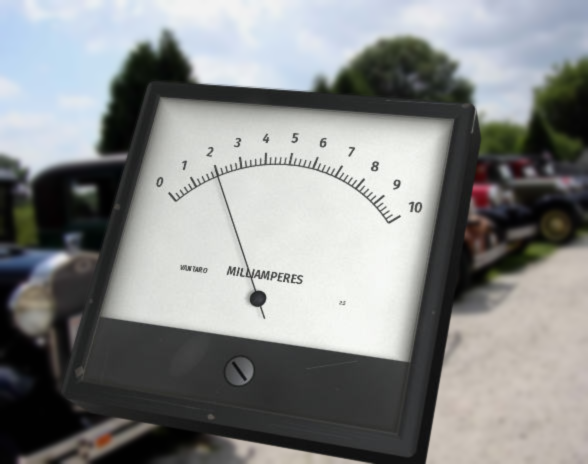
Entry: 2 mA
